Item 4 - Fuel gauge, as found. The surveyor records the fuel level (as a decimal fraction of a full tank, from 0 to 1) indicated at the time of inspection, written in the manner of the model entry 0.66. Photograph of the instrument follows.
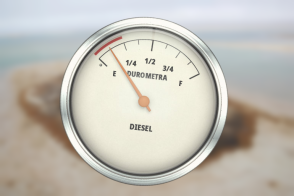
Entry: 0.125
